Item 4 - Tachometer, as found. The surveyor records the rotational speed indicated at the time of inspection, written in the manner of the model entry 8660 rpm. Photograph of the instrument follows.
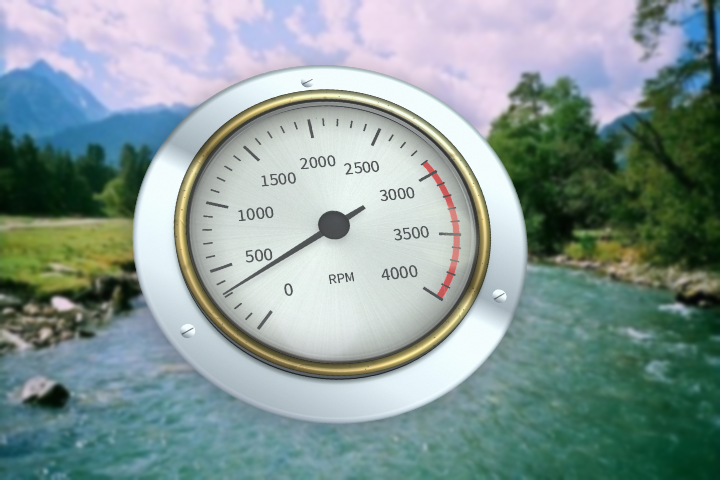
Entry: 300 rpm
